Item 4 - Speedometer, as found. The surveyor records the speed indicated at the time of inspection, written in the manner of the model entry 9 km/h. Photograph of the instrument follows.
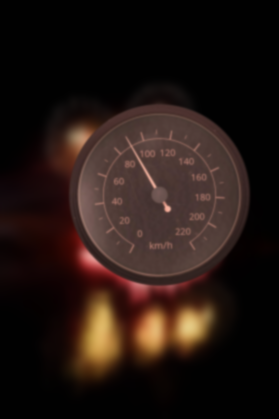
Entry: 90 km/h
